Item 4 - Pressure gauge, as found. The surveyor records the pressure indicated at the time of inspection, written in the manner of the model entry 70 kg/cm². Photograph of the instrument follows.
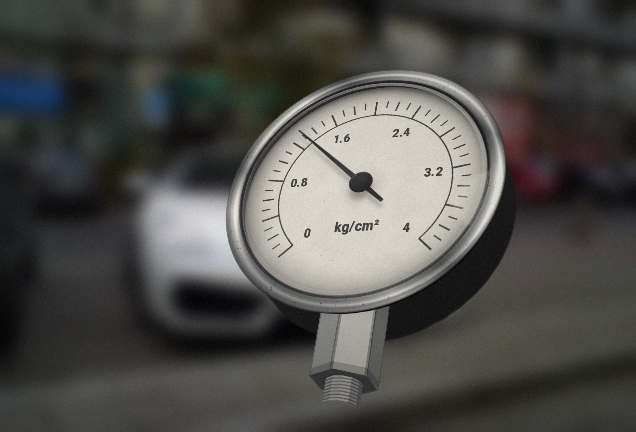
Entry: 1.3 kg/cm²
